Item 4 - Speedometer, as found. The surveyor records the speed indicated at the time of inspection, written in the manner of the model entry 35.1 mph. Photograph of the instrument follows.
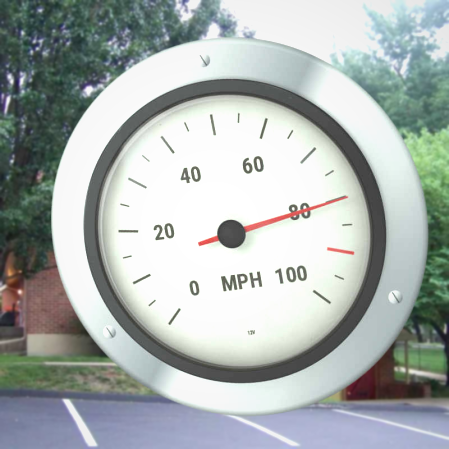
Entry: 80 mph
